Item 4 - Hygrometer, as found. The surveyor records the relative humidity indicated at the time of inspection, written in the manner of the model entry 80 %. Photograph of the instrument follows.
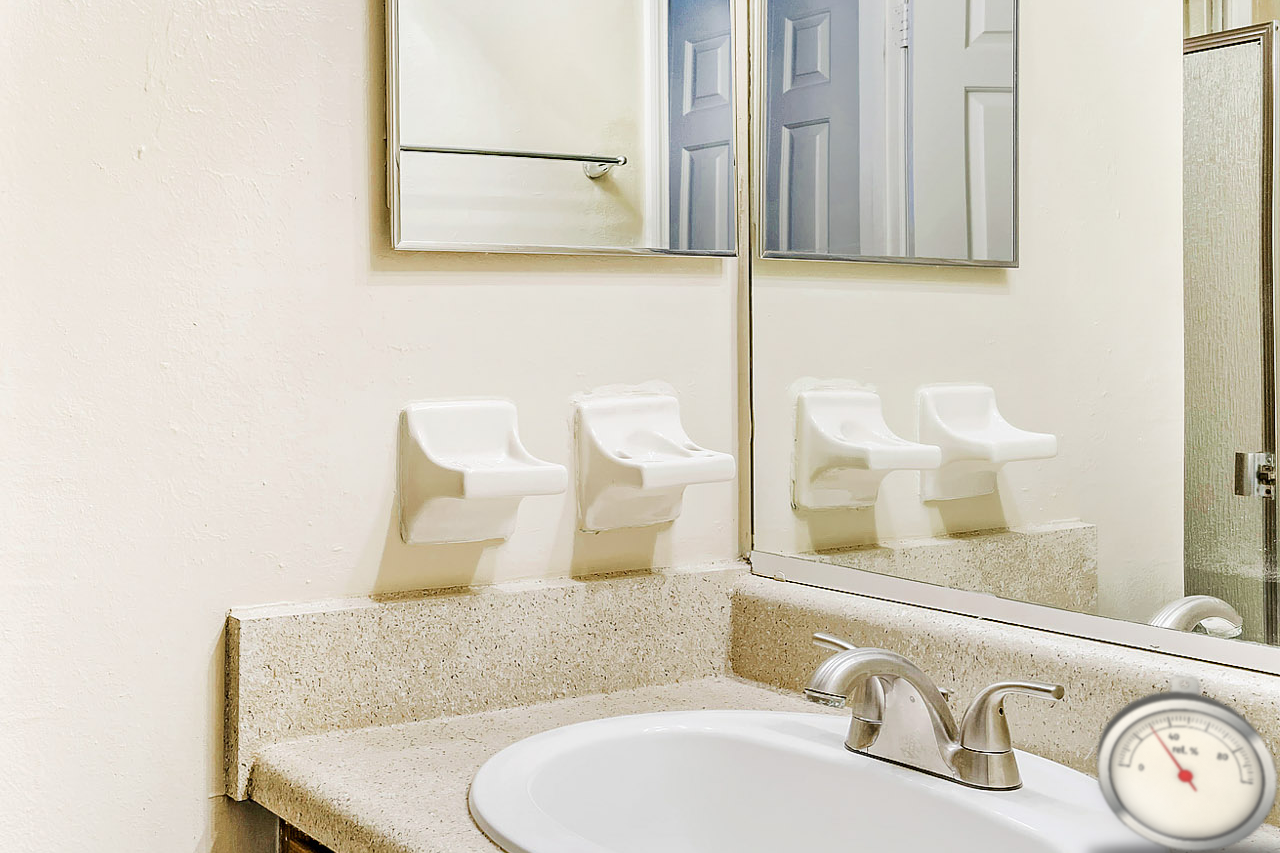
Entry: 30 %
